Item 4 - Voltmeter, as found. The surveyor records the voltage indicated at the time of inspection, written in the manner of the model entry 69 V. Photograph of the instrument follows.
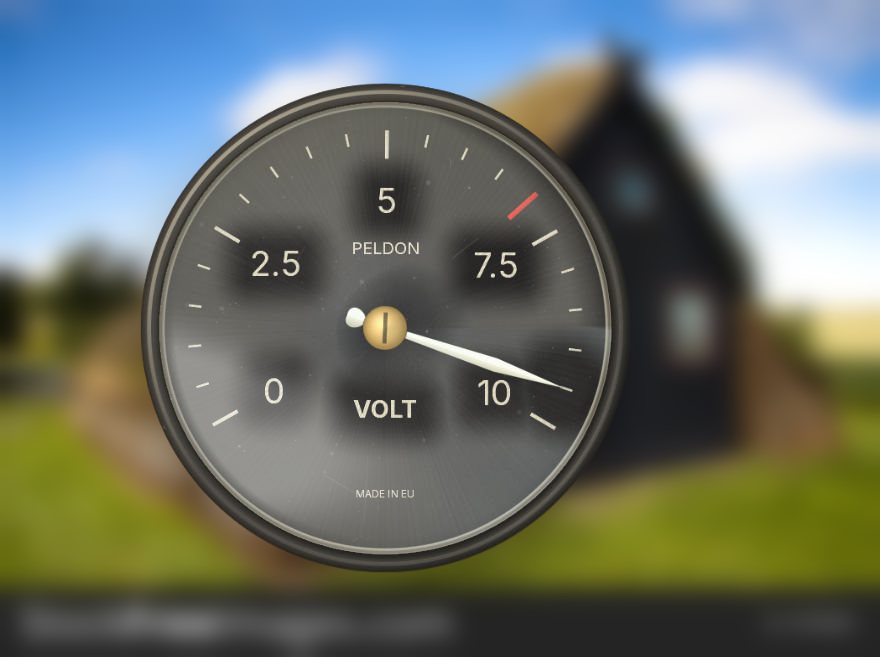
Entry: 9.5 V
